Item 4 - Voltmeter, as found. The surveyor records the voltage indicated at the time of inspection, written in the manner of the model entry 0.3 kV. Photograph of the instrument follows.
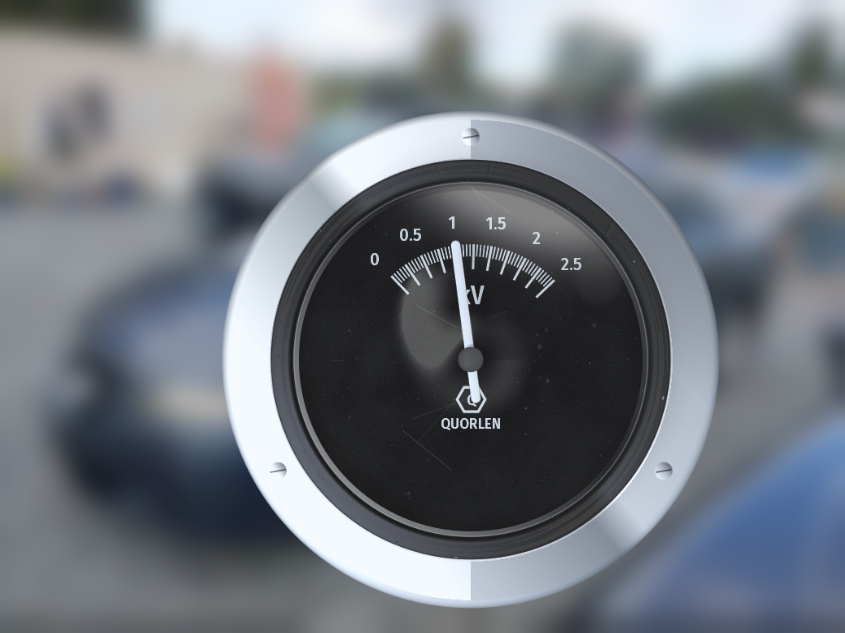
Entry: 1 kV
